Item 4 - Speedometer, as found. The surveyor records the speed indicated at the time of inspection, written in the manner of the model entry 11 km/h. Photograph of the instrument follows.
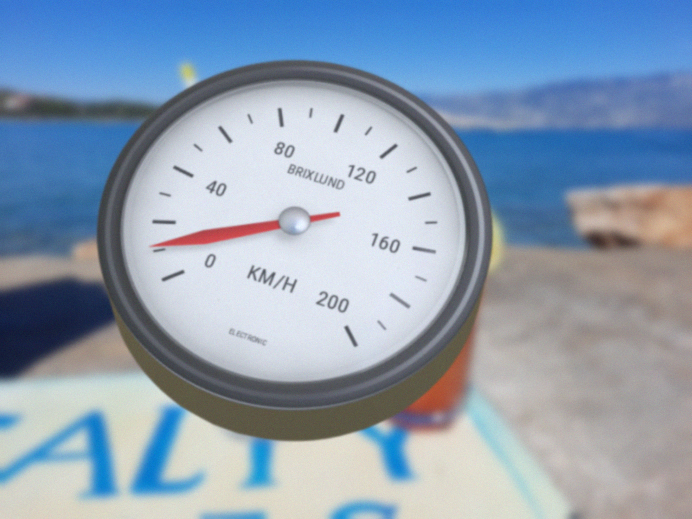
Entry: 10 km/h
